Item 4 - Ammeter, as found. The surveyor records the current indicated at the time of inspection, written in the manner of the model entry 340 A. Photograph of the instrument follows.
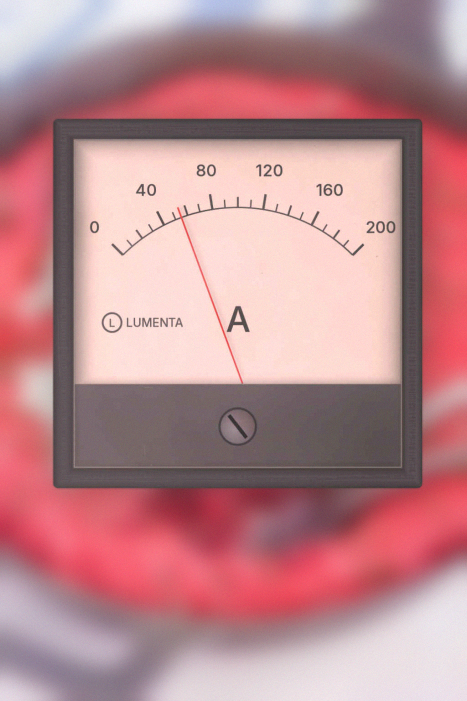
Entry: 55 A
